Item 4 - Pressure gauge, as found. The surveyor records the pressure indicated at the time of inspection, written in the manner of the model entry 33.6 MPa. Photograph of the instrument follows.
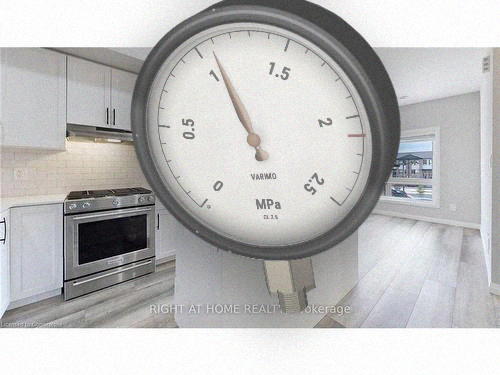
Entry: 1.1 MPa
